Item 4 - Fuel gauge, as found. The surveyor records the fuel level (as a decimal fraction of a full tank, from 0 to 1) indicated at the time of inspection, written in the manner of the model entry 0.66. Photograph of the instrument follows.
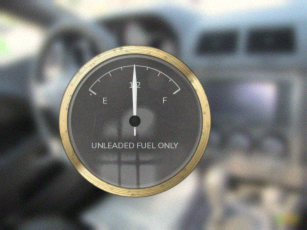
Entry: 0.5
